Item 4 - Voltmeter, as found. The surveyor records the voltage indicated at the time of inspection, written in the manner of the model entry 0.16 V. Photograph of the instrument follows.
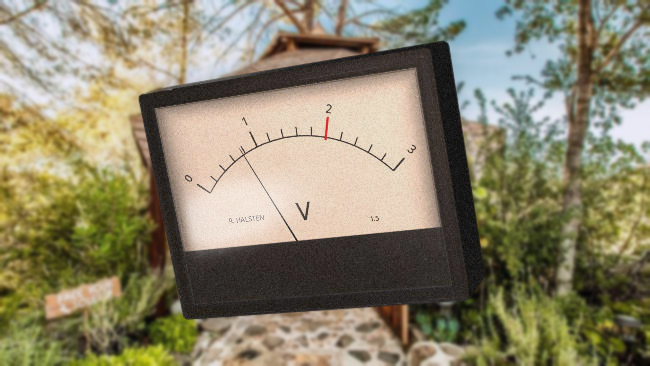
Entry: 0.8 V
